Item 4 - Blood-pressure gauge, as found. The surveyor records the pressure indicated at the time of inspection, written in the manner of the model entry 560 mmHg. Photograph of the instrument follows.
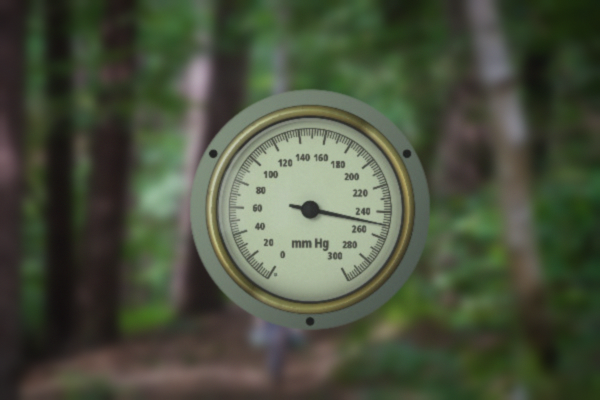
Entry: 250 mmHg
